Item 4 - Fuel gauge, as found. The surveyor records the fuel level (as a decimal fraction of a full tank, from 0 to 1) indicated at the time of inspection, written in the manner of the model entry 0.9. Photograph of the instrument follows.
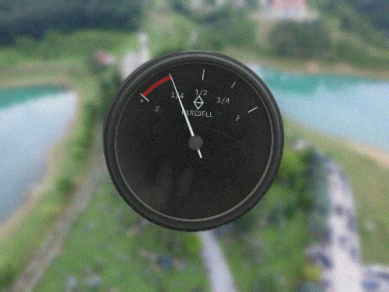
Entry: 0.25
